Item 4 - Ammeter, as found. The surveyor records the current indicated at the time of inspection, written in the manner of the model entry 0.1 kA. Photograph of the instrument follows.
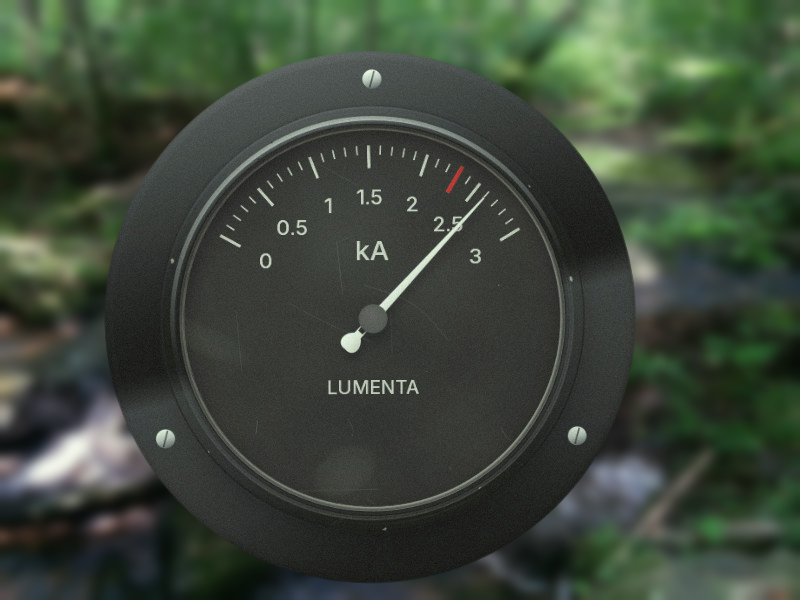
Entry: 2.6 kA
